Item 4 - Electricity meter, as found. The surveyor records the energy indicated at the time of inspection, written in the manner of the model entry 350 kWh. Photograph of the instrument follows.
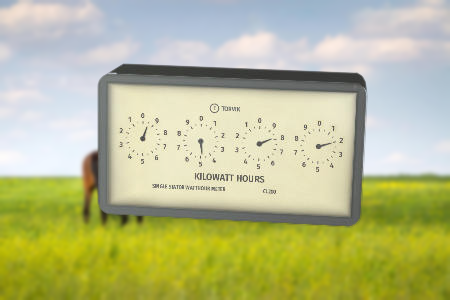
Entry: 9482 kWh
